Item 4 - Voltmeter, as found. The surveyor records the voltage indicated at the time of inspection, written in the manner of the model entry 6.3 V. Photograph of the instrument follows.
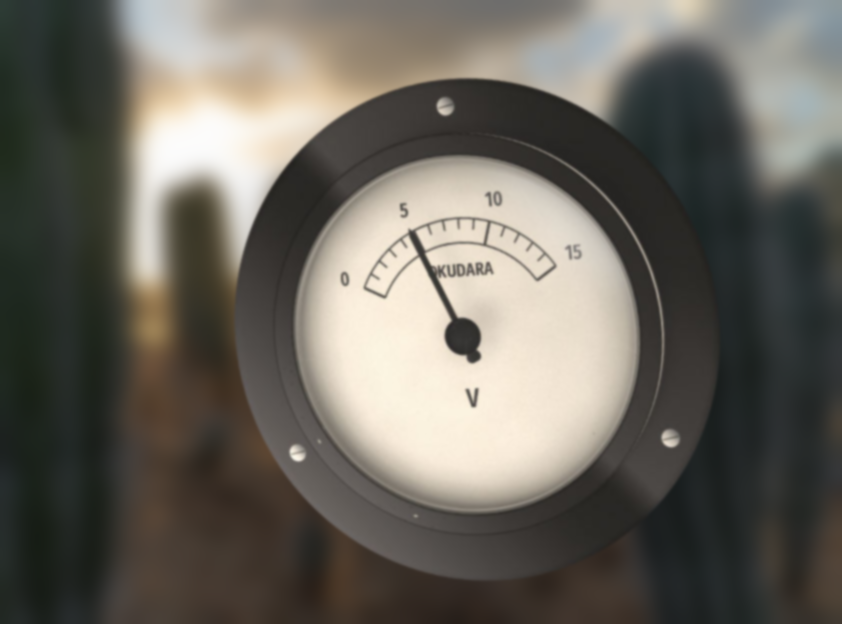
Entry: 5 V
